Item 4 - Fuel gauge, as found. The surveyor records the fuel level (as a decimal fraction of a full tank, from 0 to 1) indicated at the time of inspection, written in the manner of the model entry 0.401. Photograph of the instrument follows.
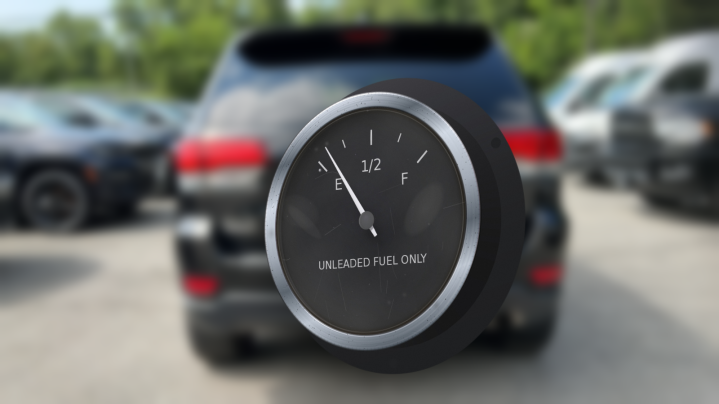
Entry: 0.125
